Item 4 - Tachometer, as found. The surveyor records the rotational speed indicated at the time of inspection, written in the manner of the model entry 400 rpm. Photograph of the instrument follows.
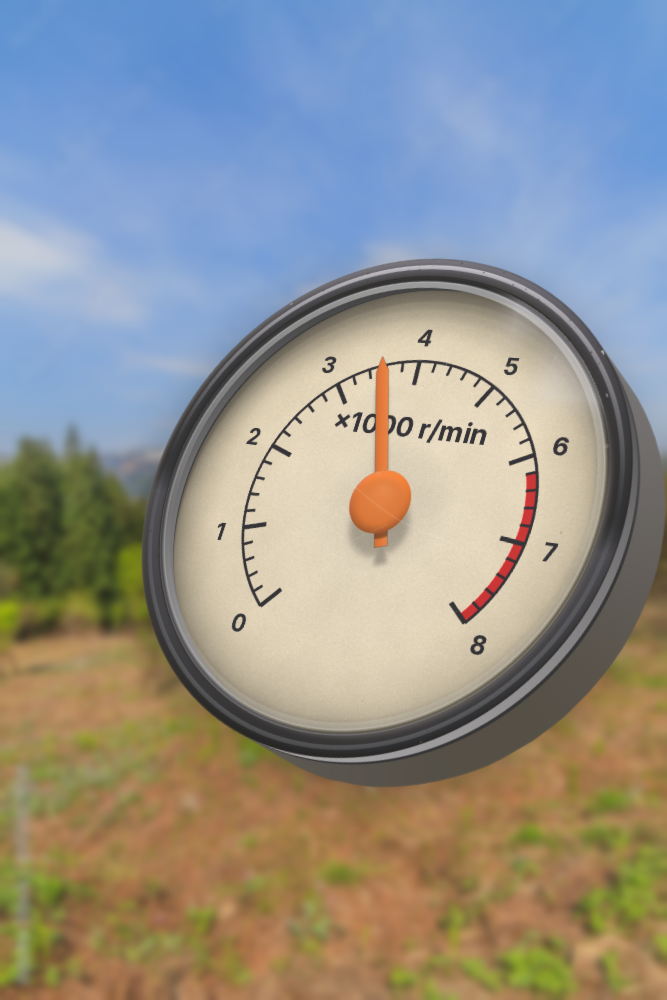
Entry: 3600 rpm
